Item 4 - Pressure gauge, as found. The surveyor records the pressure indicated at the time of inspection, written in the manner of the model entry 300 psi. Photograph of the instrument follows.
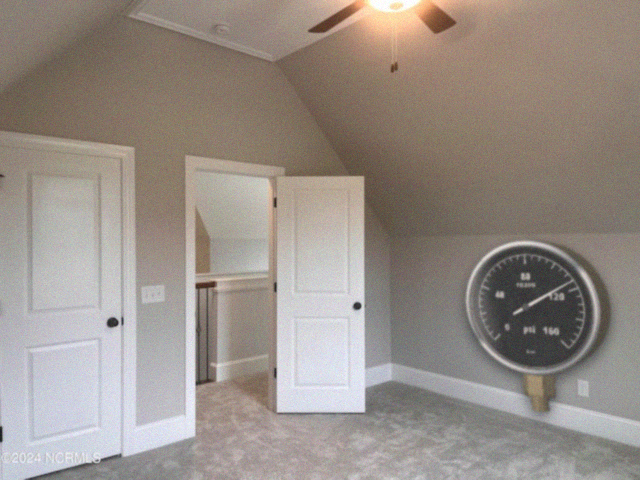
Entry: 115 psi
